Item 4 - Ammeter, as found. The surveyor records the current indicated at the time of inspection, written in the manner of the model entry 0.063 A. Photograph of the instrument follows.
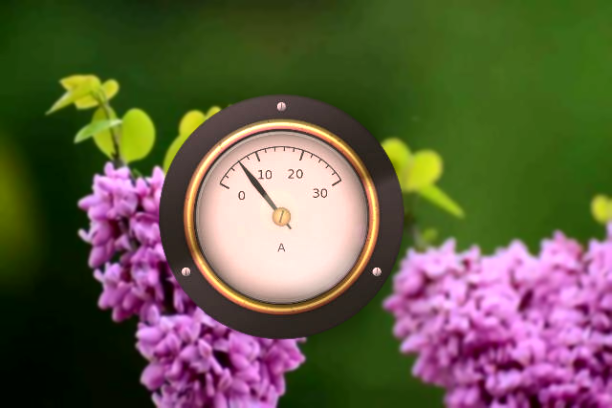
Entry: 6 A
